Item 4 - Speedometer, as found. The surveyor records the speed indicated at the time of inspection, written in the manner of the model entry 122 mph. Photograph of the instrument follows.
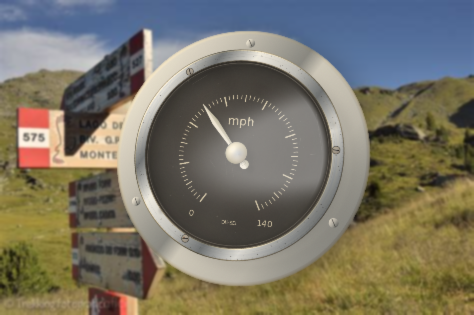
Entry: 50 mph
